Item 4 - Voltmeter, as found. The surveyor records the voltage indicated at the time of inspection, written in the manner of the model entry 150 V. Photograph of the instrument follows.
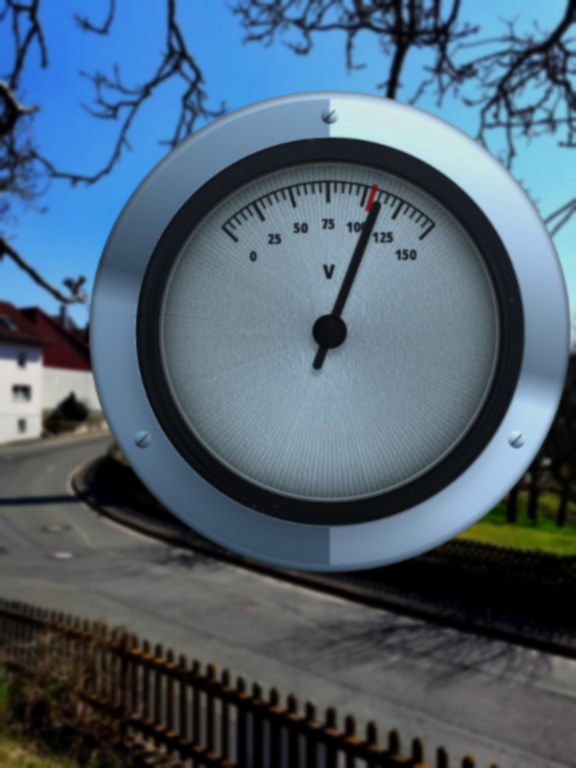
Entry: 110 V
